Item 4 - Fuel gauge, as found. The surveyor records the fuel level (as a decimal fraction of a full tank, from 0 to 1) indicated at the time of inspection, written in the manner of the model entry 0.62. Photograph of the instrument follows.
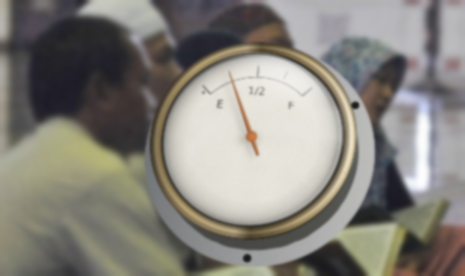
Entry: 0.25
